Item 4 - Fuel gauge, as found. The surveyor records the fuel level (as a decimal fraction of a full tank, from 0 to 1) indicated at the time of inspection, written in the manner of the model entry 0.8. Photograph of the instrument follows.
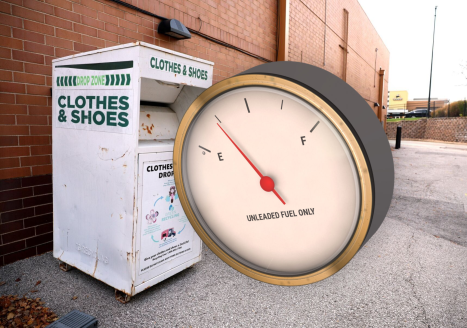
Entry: 0.25
